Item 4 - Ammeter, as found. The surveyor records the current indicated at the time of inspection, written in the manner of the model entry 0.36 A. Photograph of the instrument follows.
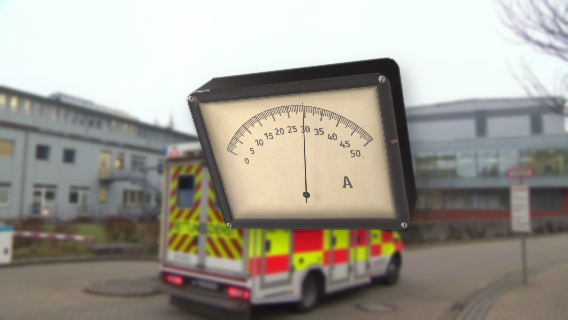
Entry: 30 A
